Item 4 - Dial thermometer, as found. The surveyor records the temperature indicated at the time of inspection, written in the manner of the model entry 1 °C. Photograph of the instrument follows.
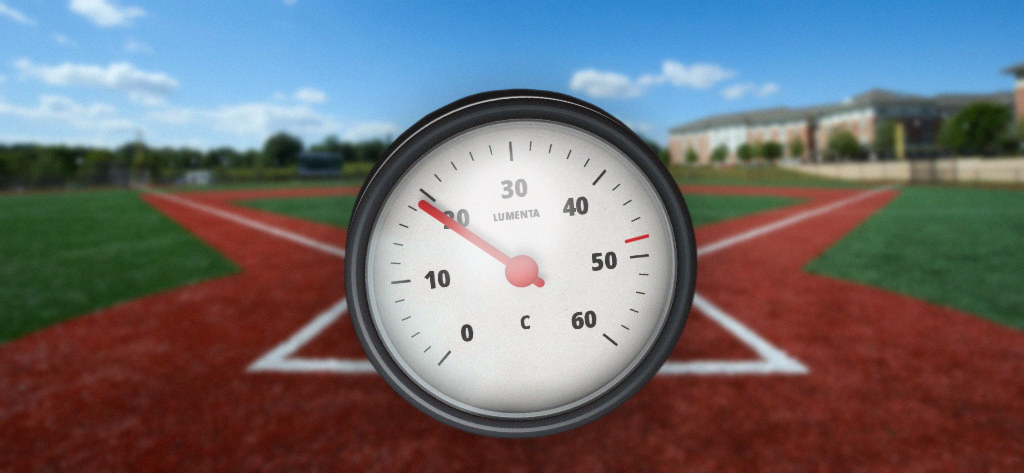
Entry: 19 °C
